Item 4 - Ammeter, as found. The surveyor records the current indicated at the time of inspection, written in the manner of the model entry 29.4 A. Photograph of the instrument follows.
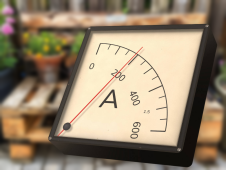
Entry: 200 A
